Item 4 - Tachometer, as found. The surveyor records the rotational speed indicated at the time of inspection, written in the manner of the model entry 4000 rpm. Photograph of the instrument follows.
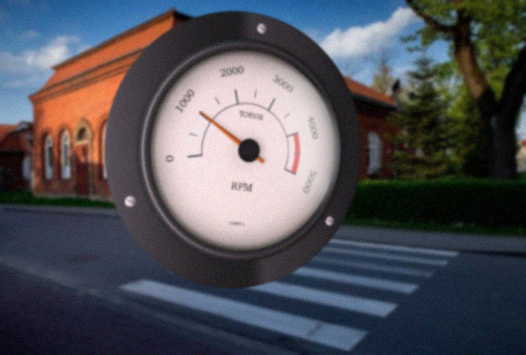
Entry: 1000 rpm
